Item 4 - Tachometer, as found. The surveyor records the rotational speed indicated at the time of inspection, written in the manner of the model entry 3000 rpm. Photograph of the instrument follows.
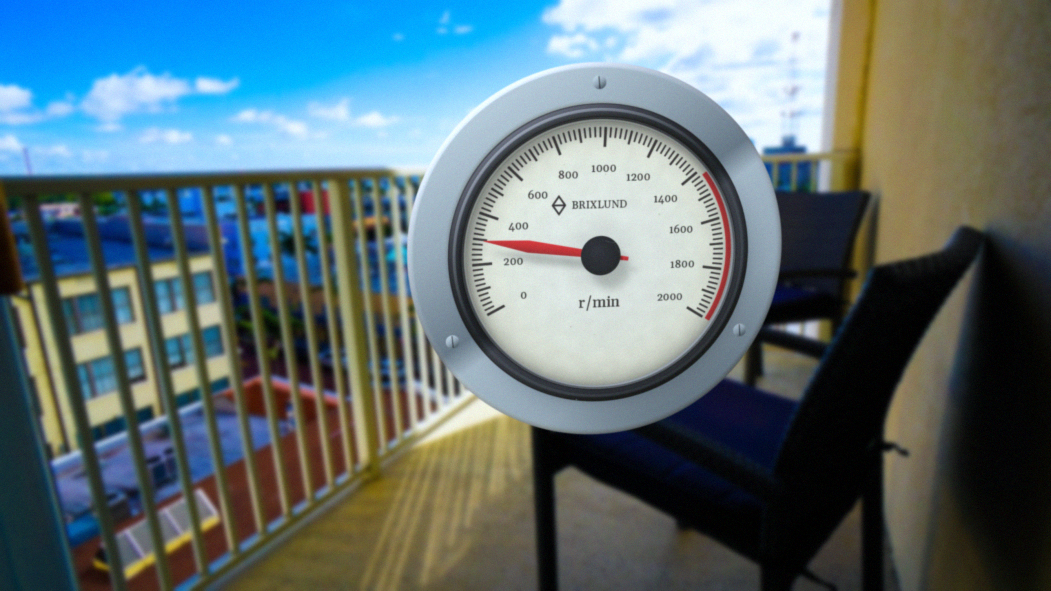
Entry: 300 rpm
